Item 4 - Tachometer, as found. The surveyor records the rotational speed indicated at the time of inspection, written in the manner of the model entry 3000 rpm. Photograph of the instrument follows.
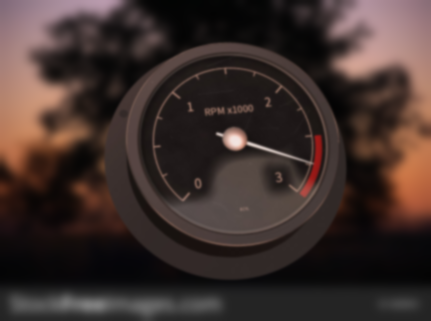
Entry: 2750 rpm
